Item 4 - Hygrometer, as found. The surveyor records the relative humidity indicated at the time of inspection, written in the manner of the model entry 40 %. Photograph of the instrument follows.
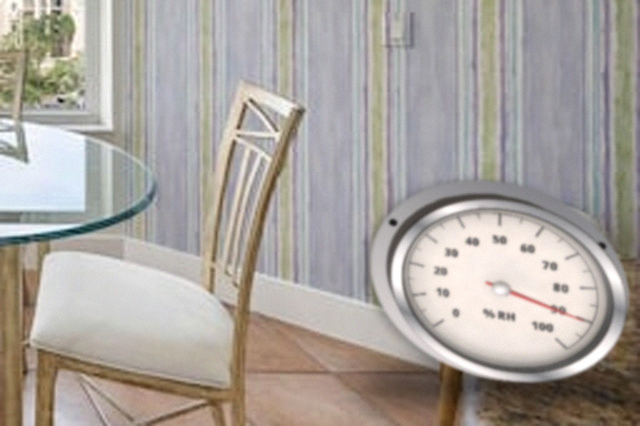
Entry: 90 %
